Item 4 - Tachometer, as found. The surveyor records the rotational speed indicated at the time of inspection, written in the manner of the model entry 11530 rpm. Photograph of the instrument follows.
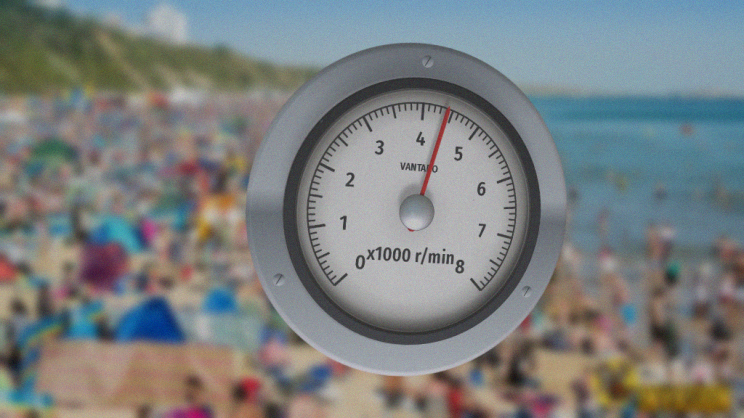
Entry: 4400 rpm
